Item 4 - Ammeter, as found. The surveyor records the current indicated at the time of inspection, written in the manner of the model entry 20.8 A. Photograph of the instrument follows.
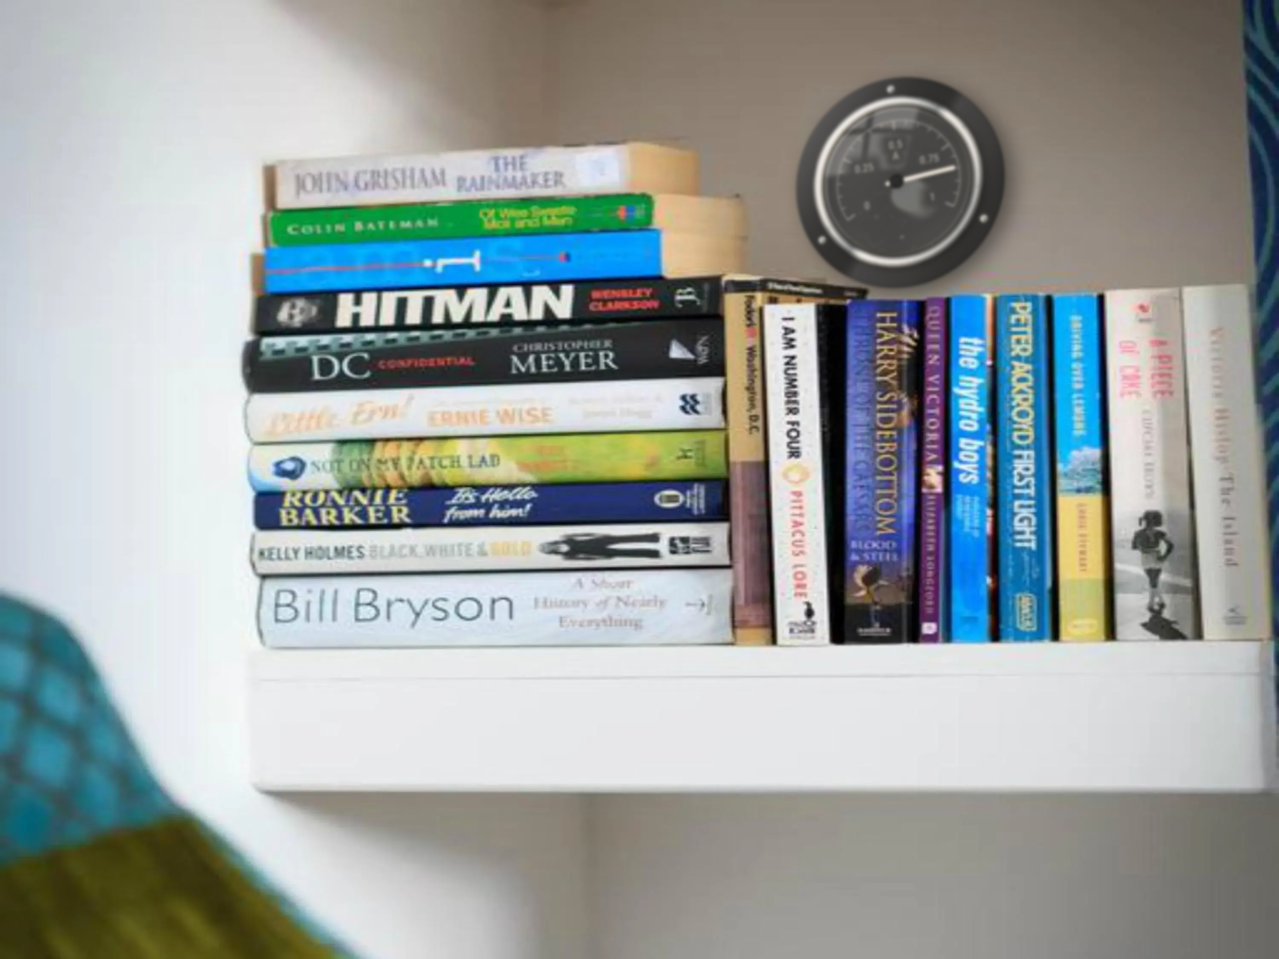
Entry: 0.85 A
